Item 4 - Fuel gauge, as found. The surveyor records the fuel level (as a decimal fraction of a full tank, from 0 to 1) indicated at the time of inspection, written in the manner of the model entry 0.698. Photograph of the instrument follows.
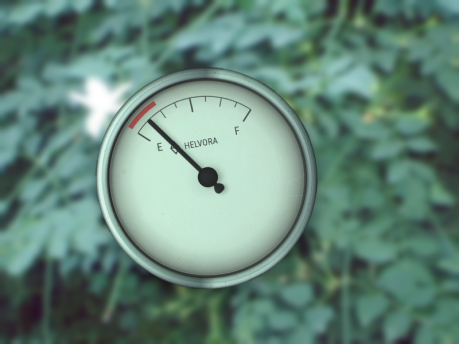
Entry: 0.125
